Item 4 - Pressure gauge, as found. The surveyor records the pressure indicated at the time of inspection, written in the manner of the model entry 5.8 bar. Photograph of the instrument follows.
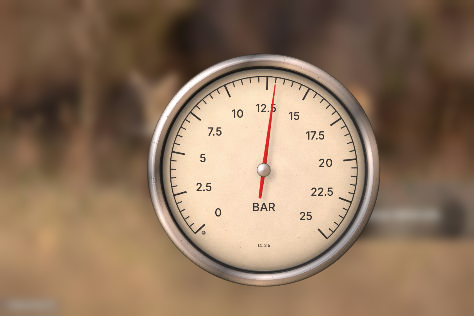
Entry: 13 bar
